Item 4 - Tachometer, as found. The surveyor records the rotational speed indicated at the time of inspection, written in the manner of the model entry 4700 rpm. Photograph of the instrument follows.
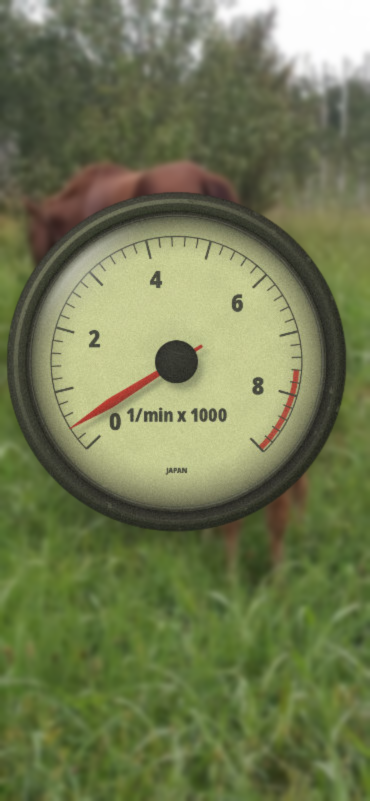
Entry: 400 rpm
